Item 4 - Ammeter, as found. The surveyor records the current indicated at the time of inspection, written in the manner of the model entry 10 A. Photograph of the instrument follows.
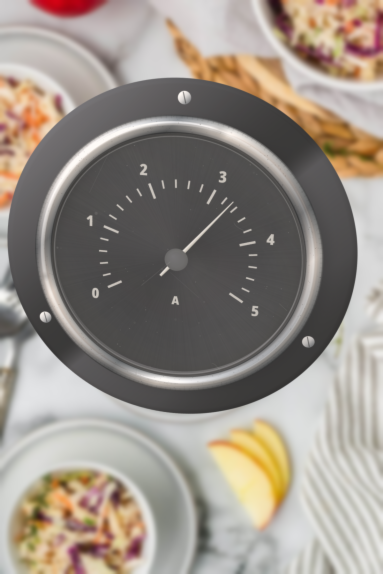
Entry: 3.3 A
